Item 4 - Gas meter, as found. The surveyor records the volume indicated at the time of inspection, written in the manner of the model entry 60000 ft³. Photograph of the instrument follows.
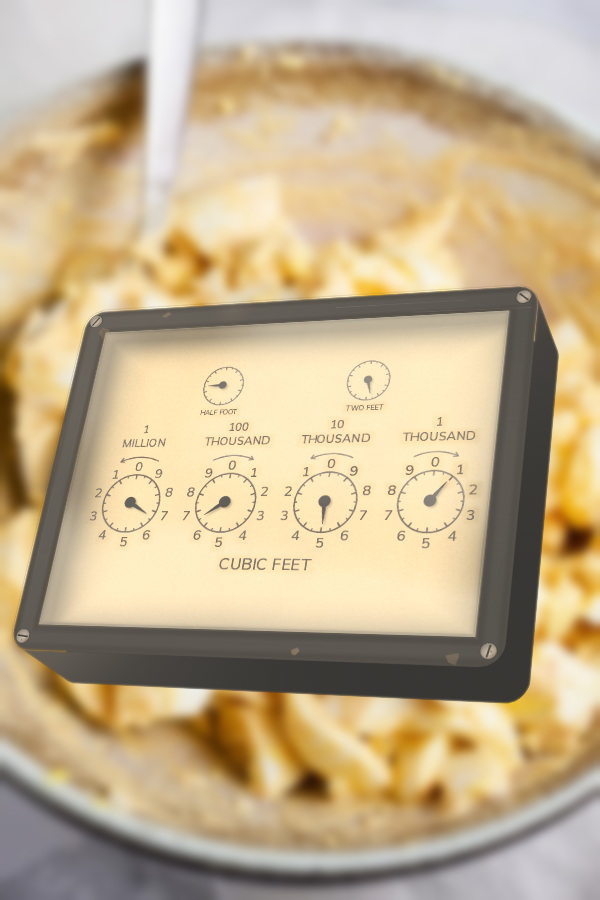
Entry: 665100 ft³
